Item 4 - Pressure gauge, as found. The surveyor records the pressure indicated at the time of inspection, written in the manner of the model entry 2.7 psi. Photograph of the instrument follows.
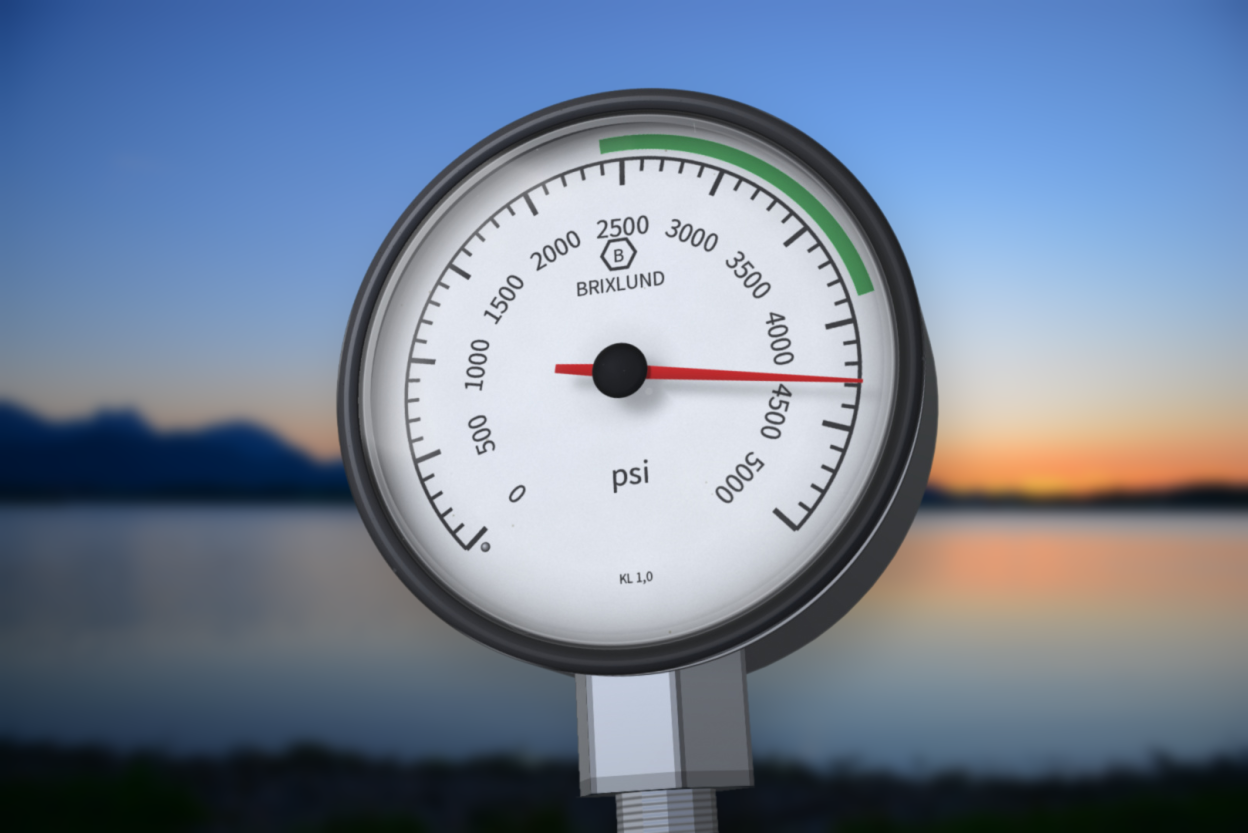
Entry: 4300 psi
